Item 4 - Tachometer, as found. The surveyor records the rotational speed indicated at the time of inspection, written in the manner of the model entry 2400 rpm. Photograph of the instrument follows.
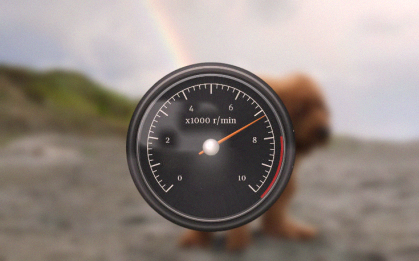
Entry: 7200 rpm
